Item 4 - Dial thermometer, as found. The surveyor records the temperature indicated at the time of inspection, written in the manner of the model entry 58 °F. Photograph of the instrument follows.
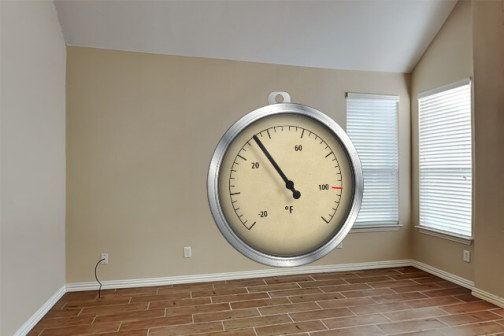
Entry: 32 °F
